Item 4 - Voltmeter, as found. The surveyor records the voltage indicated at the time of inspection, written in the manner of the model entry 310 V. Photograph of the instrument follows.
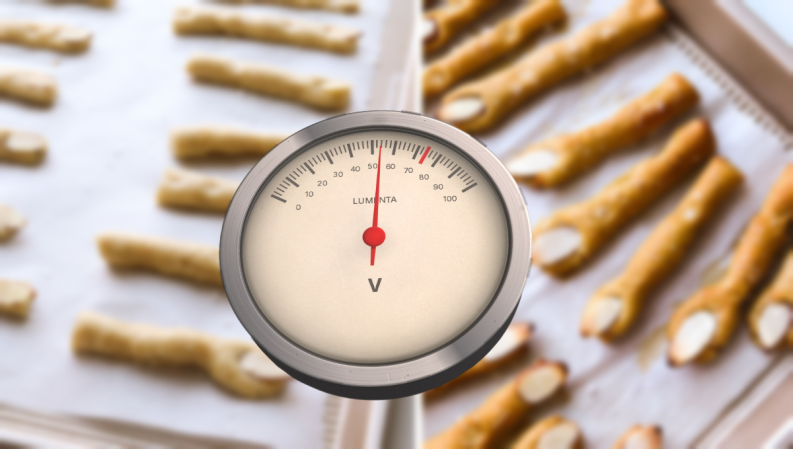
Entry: 54 V
